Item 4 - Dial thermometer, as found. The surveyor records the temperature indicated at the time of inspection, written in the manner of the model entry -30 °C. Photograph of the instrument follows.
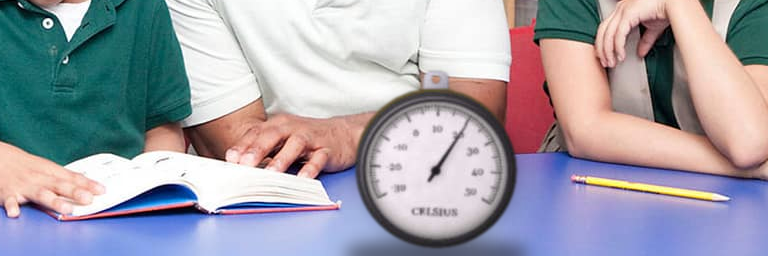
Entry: 20 °C
